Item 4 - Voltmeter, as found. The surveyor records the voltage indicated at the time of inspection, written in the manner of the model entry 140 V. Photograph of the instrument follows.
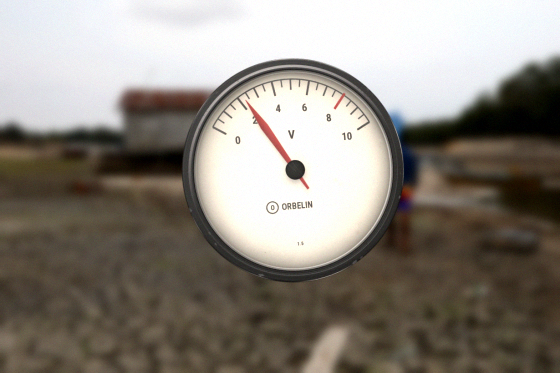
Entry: 2.25 V
